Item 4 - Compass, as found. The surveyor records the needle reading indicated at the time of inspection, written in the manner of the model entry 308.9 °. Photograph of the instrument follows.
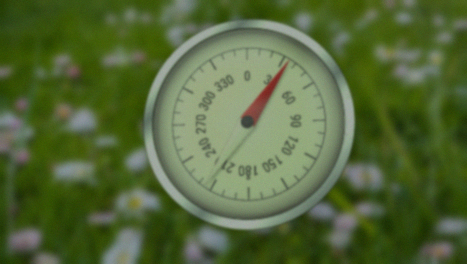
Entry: 35 °
